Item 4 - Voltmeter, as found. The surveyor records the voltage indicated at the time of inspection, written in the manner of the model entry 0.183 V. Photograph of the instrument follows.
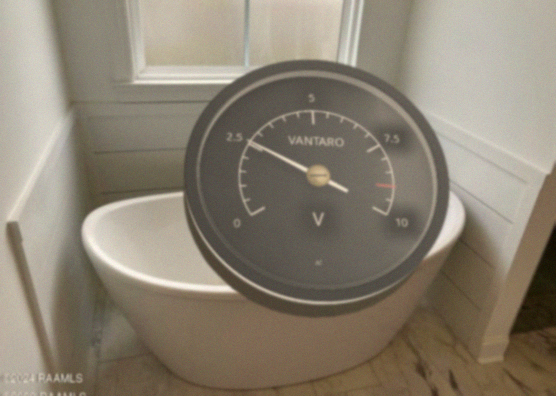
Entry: 2.5 V
